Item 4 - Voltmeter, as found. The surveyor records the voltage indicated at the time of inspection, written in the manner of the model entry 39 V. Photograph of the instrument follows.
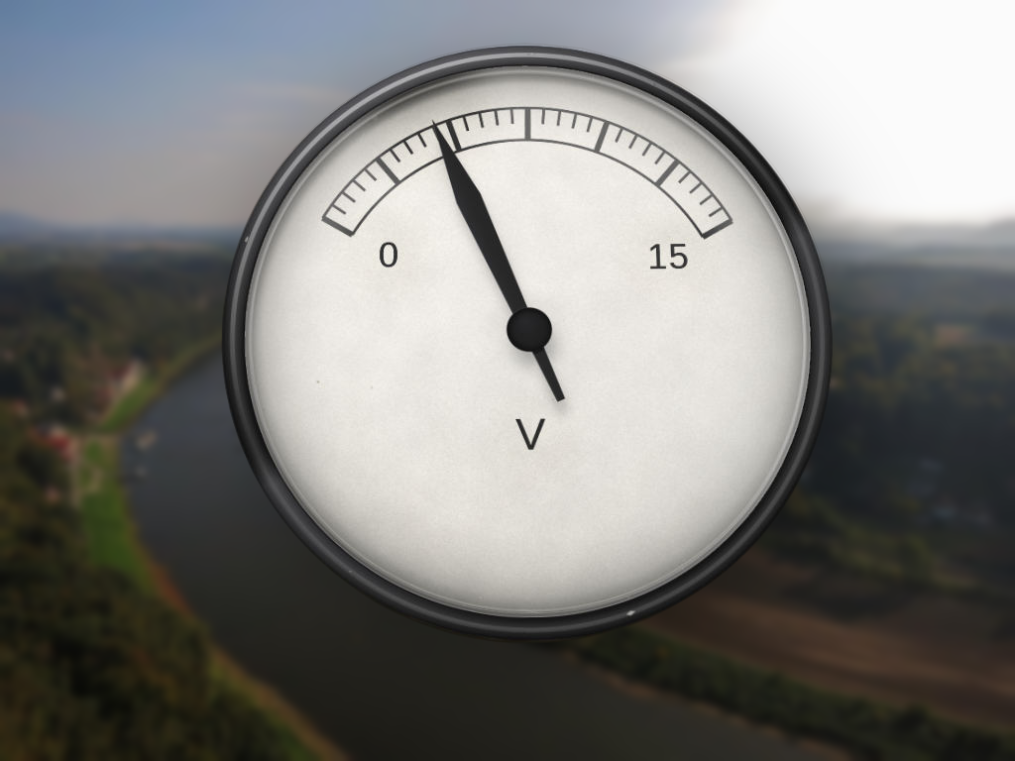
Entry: 4.5 V
